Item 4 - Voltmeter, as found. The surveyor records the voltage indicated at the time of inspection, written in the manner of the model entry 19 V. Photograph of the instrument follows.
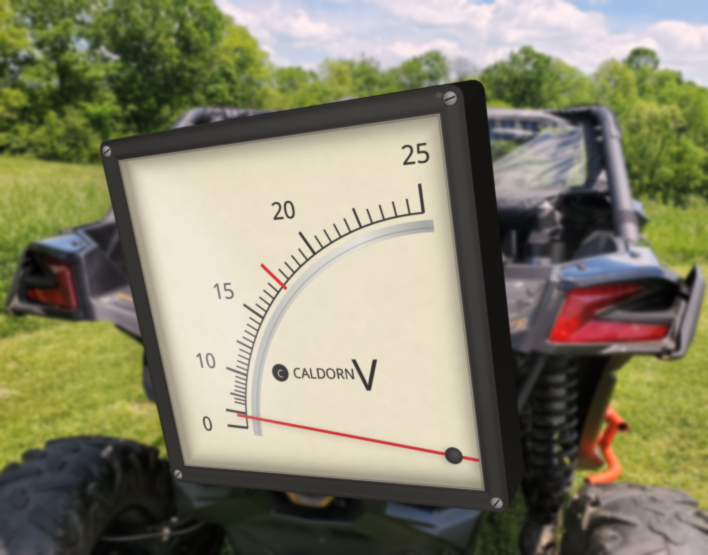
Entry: 5 V
